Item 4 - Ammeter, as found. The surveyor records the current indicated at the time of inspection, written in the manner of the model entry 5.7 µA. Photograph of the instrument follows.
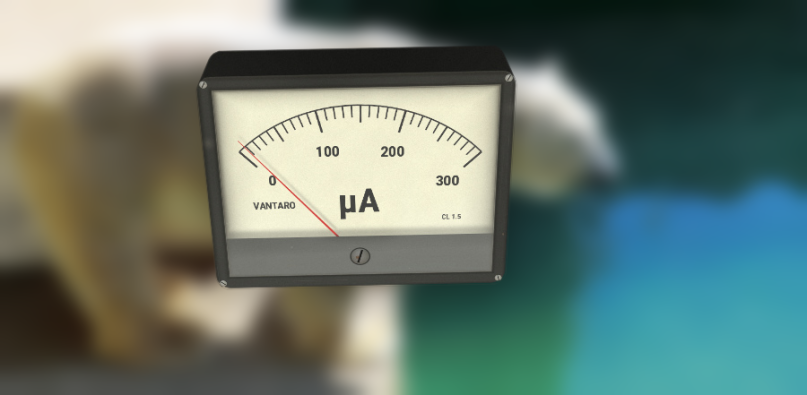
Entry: 10 µA
